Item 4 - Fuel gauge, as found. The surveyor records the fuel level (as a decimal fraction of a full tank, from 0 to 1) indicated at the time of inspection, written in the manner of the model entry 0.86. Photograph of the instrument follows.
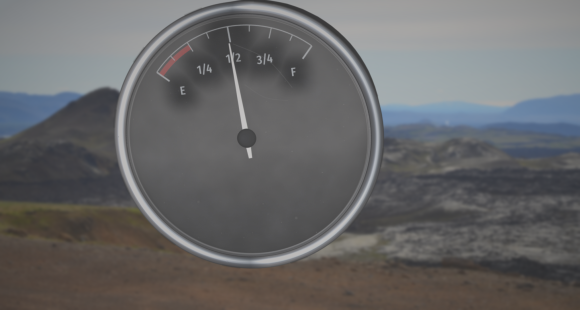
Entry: 0.5
